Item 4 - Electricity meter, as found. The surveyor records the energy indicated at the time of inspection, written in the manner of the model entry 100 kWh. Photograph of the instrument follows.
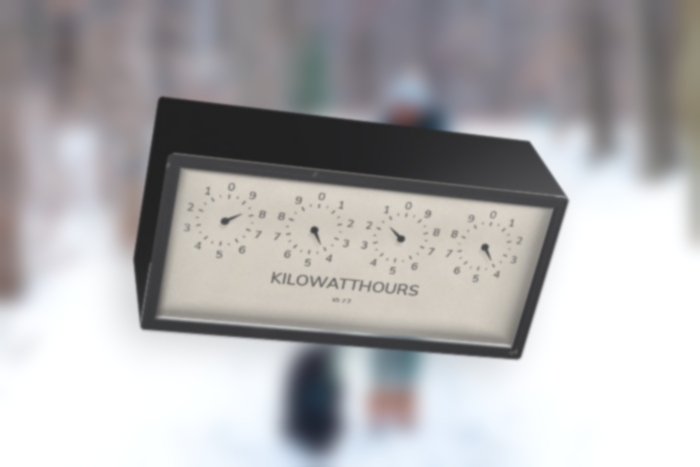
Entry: 8414 kWh
